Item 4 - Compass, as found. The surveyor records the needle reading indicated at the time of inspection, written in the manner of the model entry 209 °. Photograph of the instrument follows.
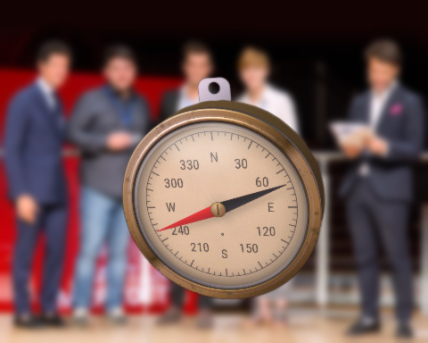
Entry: 250 °
